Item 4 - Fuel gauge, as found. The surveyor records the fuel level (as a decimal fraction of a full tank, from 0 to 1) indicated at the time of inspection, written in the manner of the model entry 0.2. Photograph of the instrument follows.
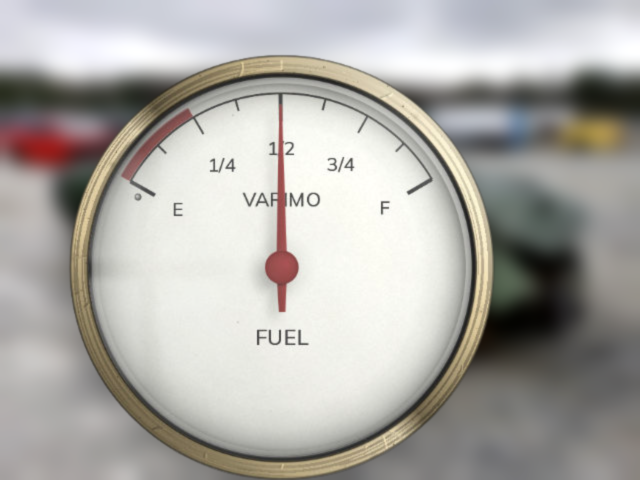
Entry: 0.5
